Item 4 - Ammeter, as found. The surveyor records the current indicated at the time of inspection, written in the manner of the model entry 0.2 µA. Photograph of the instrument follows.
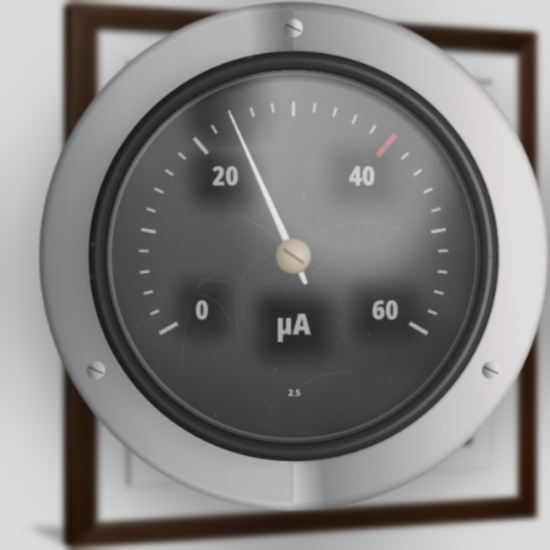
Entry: 24 µA
